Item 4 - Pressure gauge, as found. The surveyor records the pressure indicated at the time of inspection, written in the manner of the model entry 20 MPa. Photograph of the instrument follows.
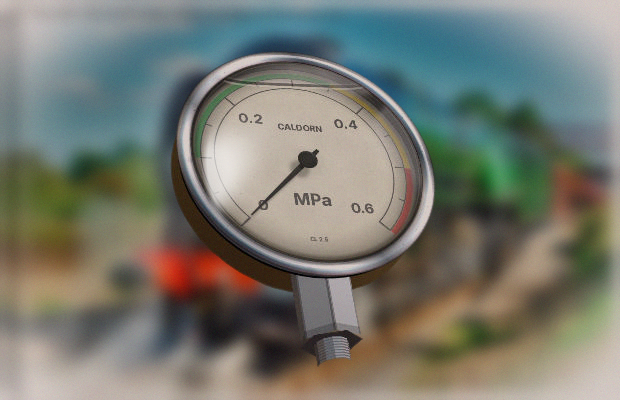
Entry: 0 MPa
